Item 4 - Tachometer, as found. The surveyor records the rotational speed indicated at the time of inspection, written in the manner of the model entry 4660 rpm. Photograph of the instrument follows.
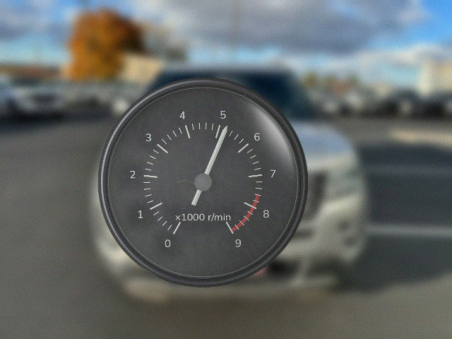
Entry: 5200 rpm
